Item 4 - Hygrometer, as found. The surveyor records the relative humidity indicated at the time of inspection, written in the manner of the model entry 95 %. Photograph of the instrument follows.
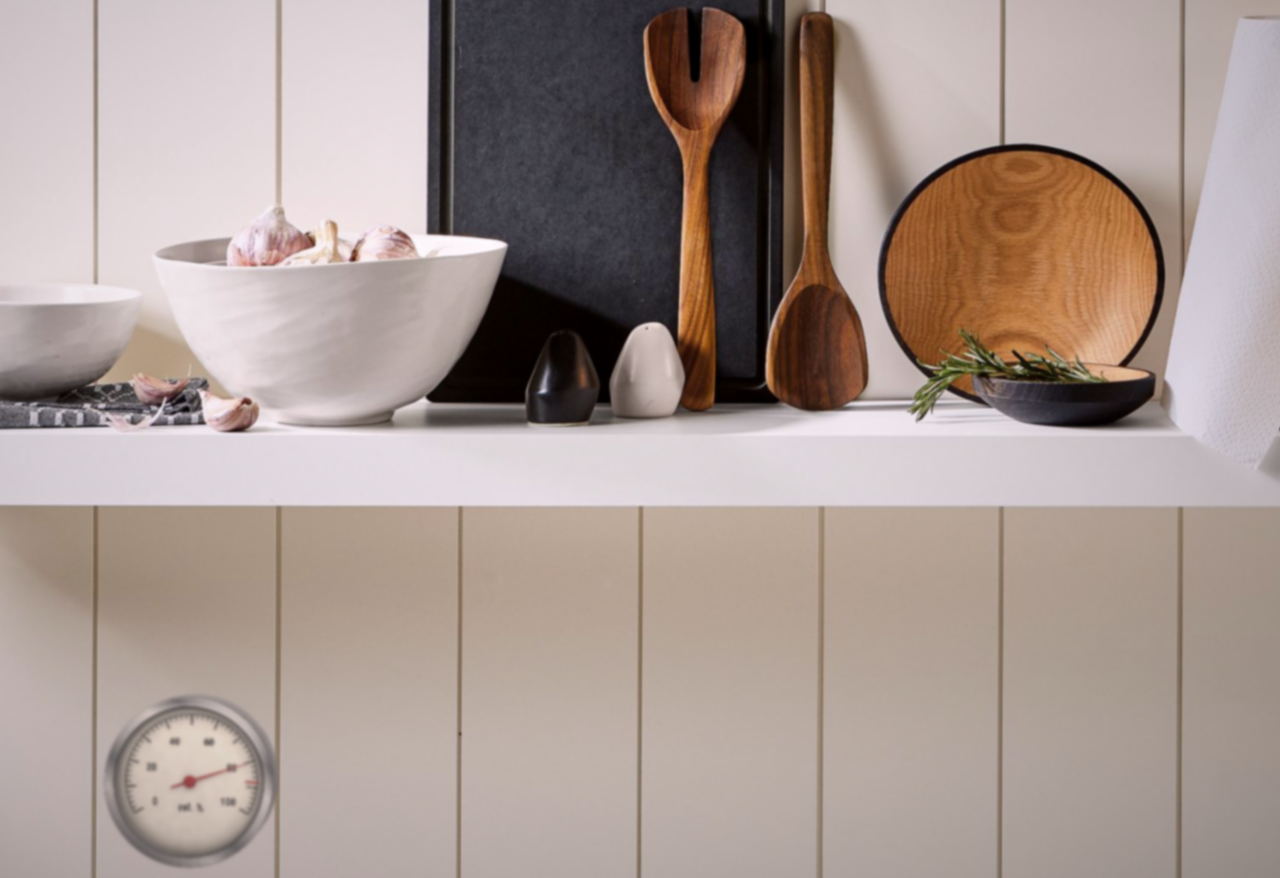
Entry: 80 %
